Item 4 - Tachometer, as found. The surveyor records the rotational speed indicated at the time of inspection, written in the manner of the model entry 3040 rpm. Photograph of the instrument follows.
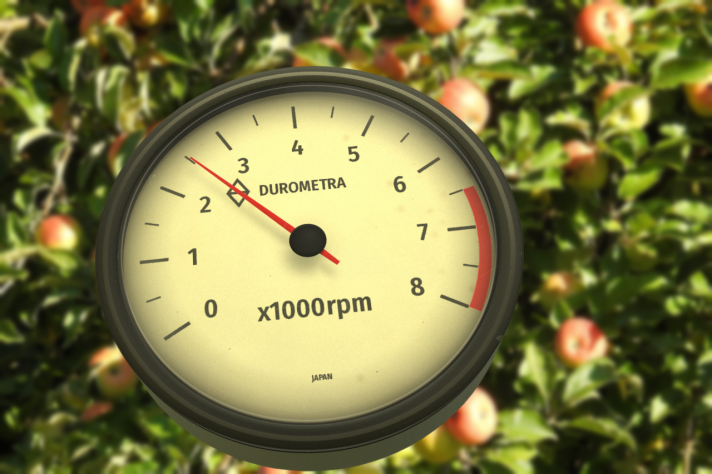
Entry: 2500 rpm
